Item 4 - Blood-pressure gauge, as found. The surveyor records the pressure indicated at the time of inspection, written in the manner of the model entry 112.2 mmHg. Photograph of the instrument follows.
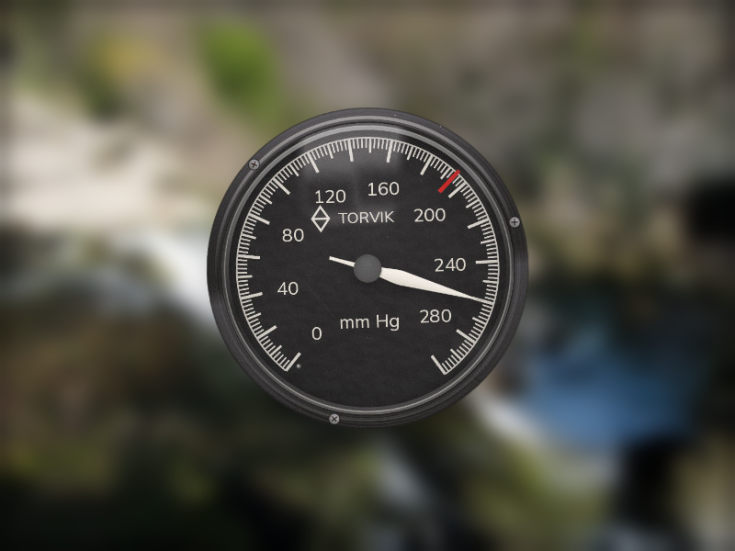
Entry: 260 mmHg
